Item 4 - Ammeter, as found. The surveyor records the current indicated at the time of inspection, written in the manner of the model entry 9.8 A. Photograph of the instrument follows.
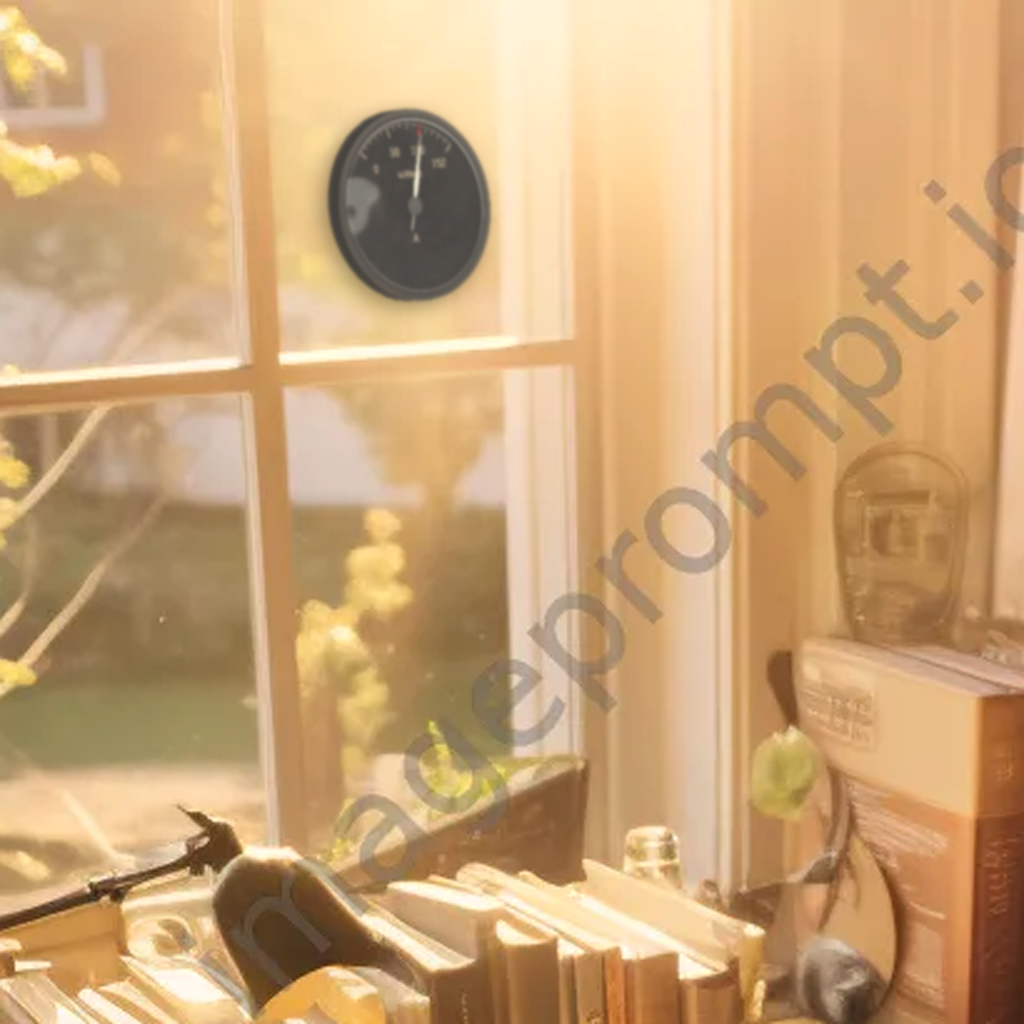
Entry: 100 A
